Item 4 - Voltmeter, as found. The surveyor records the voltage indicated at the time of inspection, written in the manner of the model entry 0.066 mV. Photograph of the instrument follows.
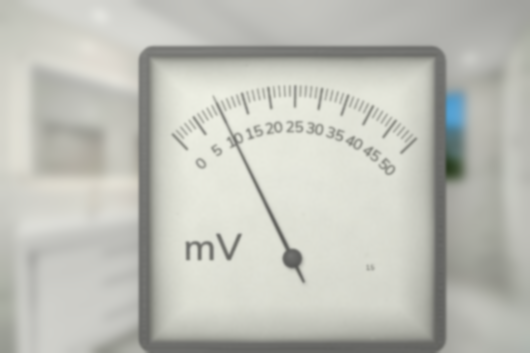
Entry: 10 mV
